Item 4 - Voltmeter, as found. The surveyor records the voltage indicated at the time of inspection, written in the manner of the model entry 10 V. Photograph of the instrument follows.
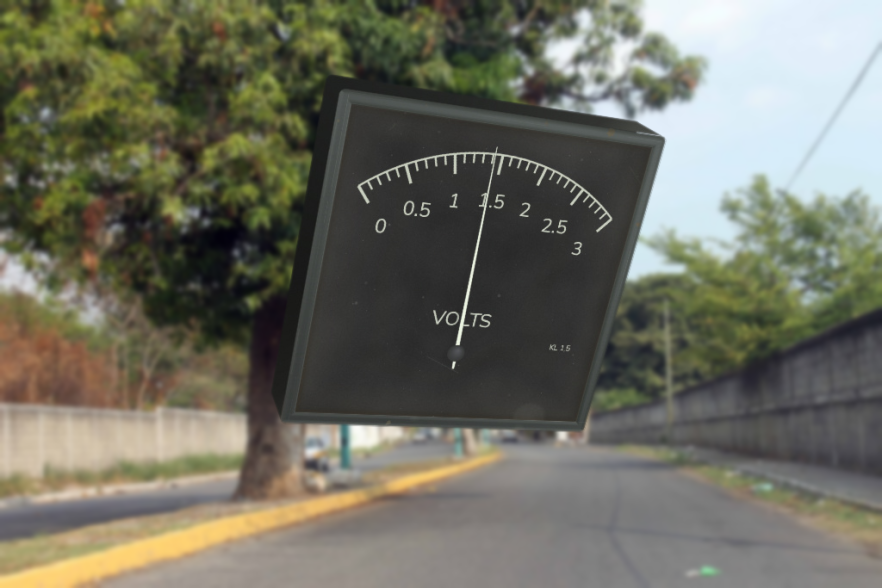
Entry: 1.4 V
